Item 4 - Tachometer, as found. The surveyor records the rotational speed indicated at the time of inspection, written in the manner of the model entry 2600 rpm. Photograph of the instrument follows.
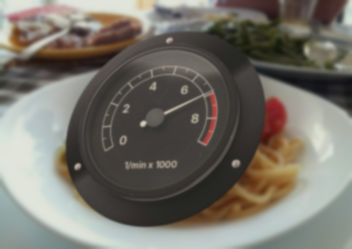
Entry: 7000 rpm
